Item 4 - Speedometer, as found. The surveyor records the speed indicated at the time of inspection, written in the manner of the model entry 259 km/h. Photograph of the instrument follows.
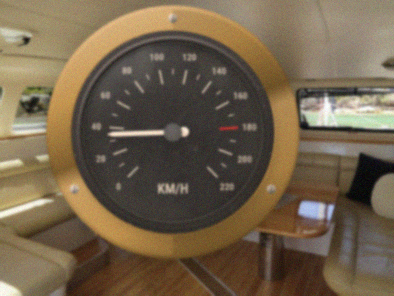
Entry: 35 km/h
